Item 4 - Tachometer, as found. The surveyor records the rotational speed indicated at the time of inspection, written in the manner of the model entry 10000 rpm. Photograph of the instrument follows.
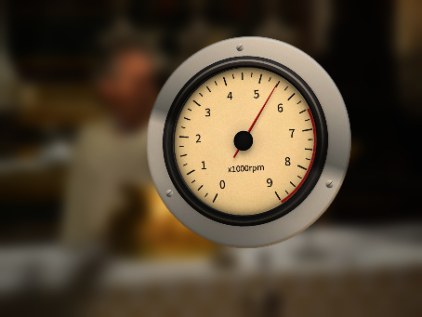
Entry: 5500 rpm
